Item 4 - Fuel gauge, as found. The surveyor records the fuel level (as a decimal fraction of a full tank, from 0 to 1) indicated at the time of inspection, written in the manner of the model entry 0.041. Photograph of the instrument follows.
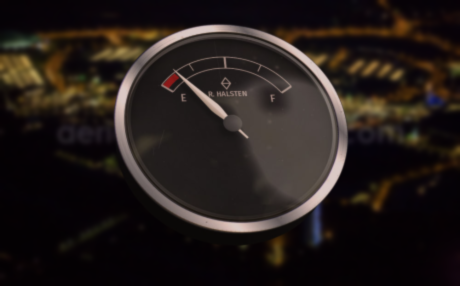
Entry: 0.125
